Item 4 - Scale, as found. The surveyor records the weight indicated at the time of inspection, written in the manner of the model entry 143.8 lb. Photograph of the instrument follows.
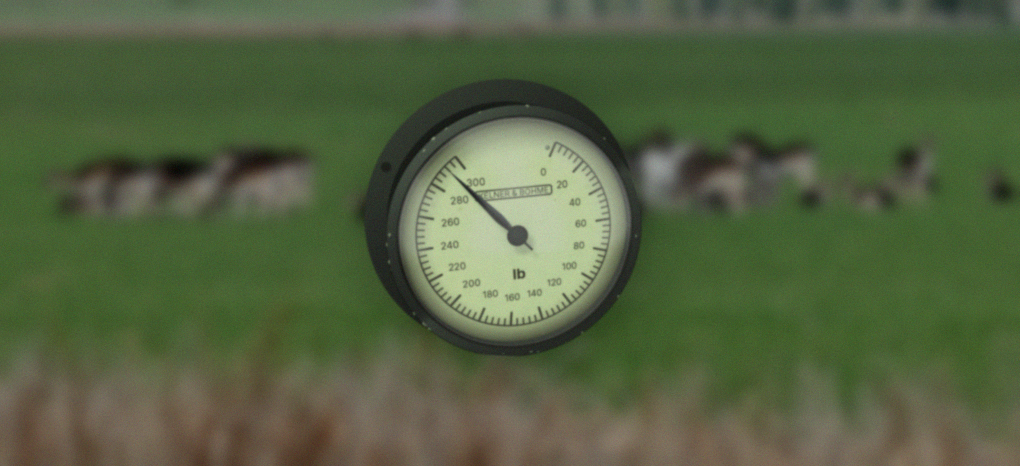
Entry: 292 lb
